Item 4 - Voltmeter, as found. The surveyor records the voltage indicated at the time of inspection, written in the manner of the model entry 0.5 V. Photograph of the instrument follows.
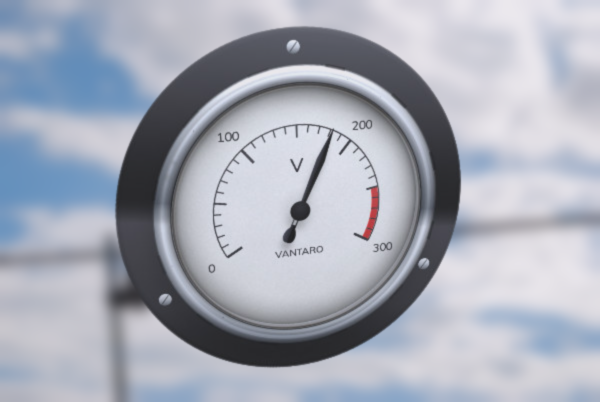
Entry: 180 V
